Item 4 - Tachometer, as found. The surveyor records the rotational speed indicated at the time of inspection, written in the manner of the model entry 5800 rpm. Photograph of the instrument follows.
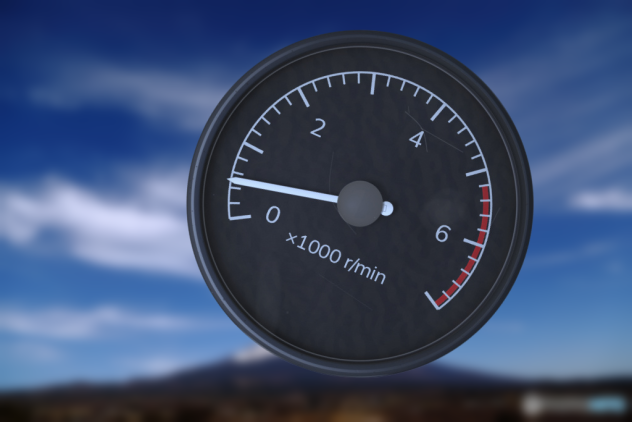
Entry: 500 rpm
